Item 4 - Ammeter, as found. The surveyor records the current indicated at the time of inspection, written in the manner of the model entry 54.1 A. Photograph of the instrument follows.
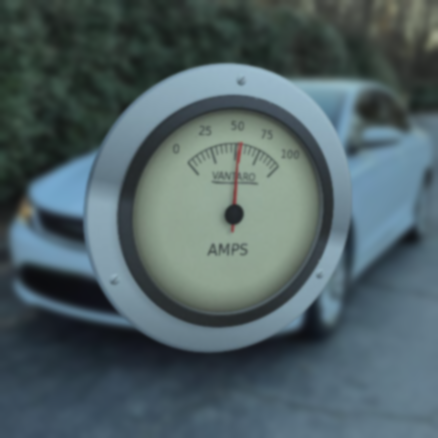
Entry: 50 A
